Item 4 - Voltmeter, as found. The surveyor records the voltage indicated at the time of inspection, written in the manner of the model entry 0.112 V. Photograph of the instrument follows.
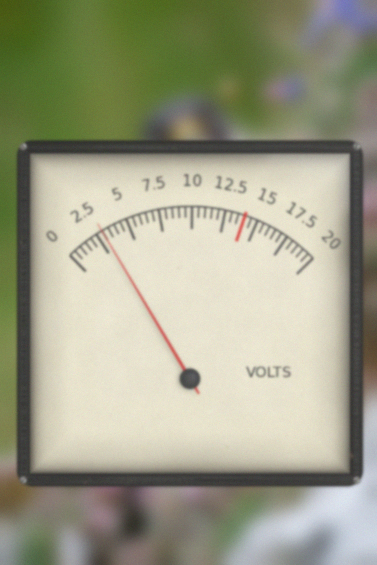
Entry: 3 V
